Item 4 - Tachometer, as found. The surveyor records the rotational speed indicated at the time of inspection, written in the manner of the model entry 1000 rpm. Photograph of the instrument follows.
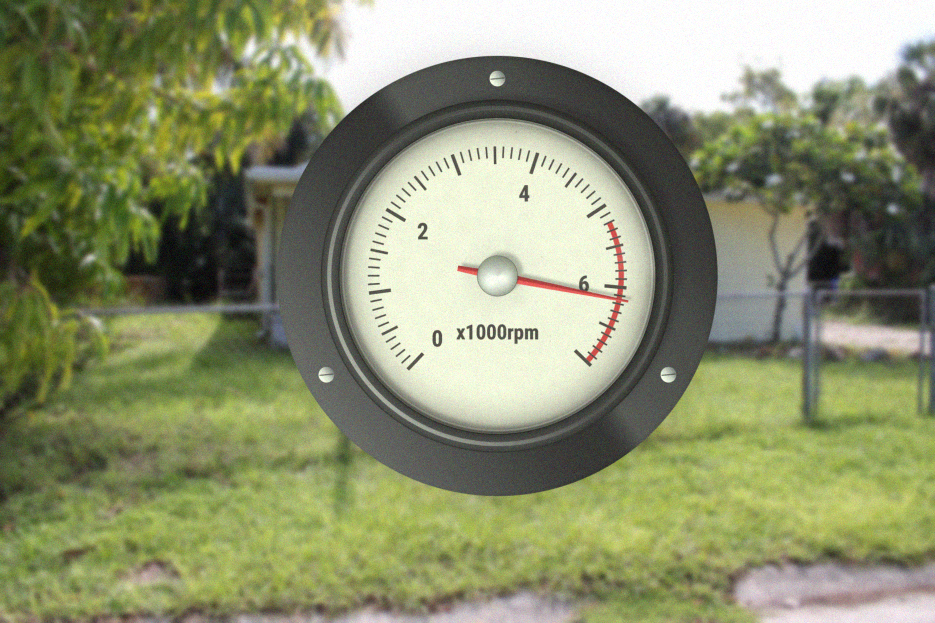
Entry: 6150 rpm
